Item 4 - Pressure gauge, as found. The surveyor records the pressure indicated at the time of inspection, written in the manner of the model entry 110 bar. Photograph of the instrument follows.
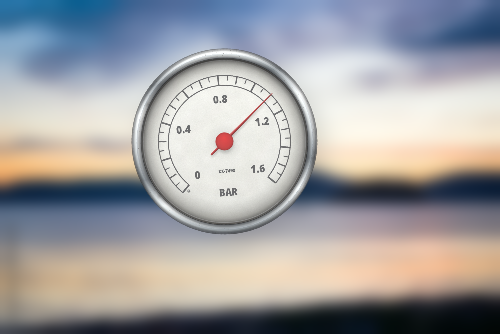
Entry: 1.1 bar
